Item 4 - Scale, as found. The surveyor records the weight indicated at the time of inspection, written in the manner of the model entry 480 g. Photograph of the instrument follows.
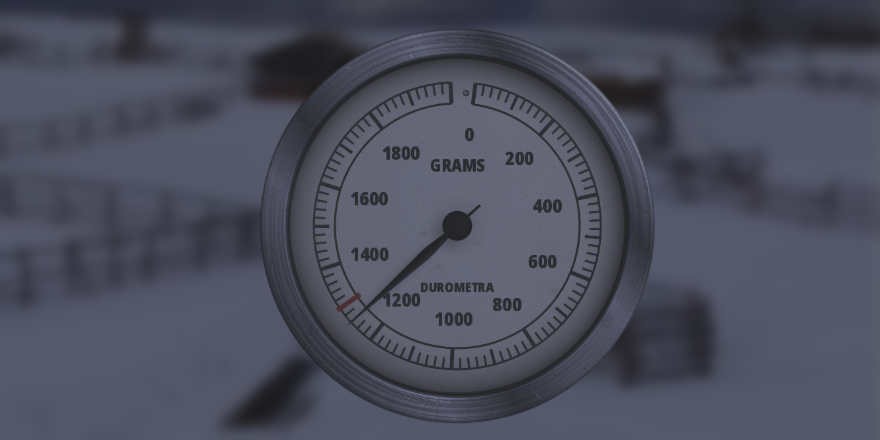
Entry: 1260 g
